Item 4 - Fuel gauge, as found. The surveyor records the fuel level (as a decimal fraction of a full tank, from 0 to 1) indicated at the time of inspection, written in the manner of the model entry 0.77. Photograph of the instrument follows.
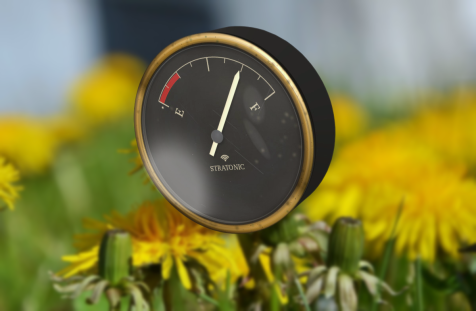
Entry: 0.75
